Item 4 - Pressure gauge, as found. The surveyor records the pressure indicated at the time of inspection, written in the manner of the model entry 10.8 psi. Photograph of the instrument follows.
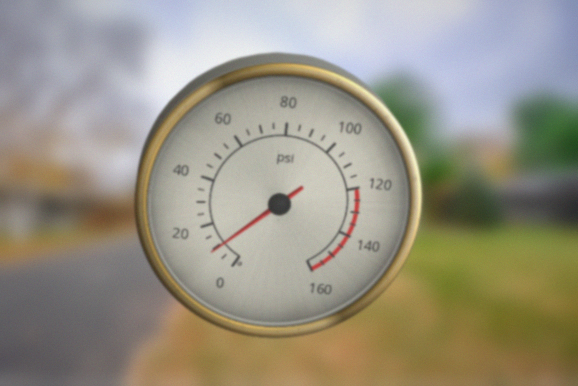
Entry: 10 psi
